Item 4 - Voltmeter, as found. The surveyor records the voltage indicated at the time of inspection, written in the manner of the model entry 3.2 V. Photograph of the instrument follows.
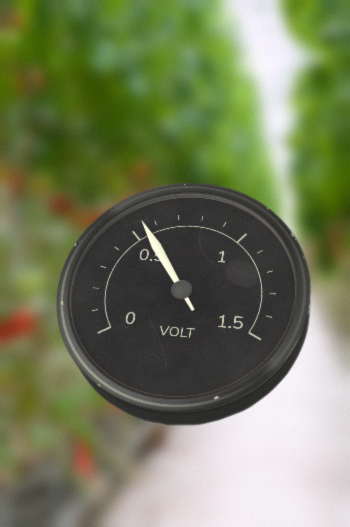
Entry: 0.55 V
